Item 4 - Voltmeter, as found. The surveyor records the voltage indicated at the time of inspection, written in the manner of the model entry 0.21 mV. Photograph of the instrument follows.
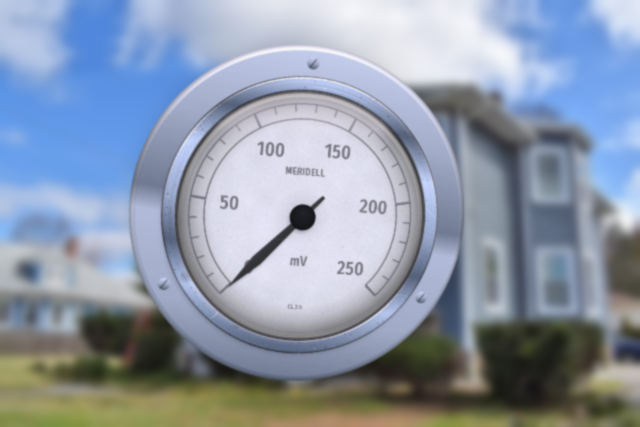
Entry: 0 mV
